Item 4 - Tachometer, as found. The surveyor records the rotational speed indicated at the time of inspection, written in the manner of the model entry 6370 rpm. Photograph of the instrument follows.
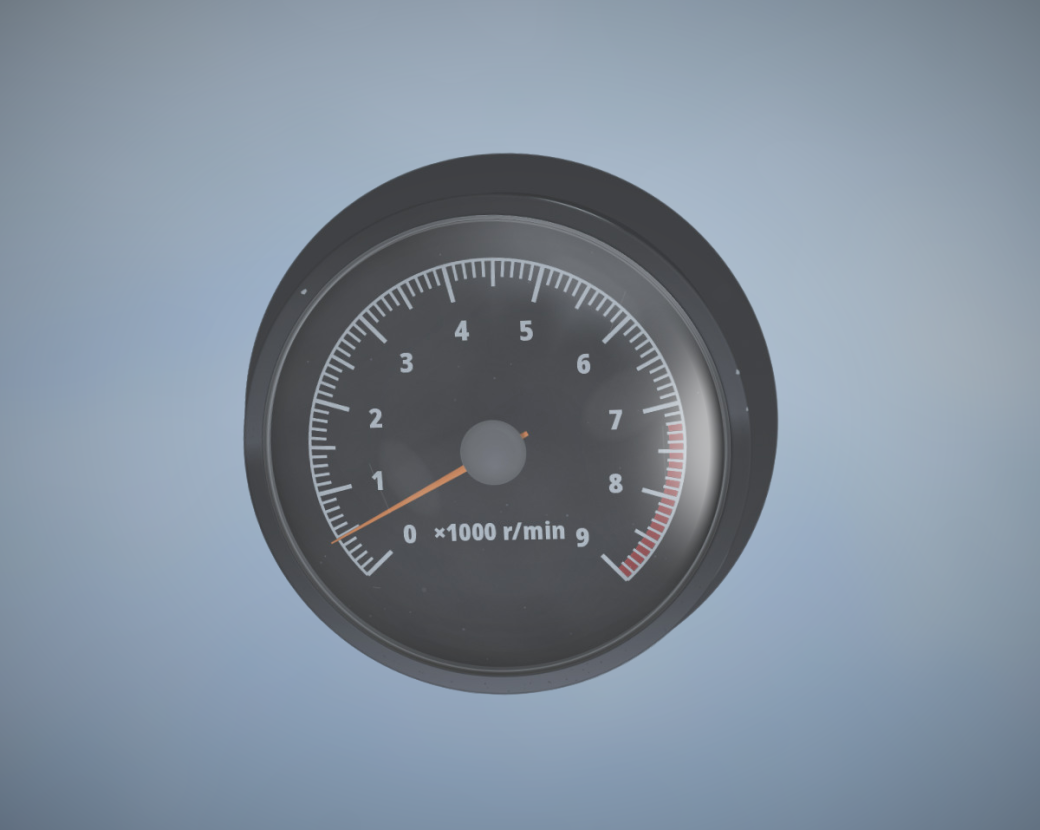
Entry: 500 rpm
